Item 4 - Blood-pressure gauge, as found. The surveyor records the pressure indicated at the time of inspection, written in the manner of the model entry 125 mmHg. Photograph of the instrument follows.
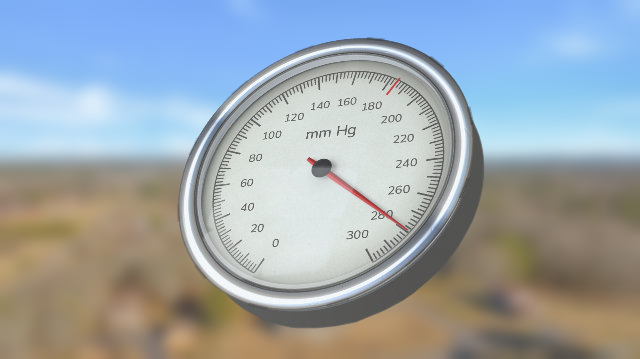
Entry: 280 mmHg
